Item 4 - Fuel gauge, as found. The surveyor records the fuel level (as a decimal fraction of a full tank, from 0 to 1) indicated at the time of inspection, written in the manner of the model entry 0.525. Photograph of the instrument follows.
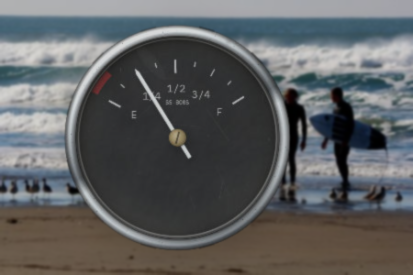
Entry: 0.25
